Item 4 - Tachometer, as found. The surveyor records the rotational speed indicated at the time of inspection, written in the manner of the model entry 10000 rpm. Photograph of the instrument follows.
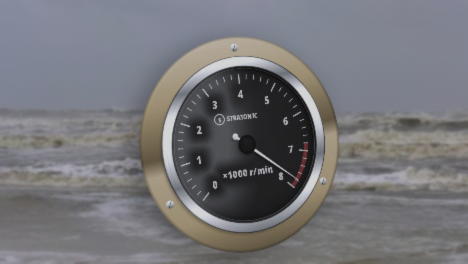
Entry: 7800 rpm
